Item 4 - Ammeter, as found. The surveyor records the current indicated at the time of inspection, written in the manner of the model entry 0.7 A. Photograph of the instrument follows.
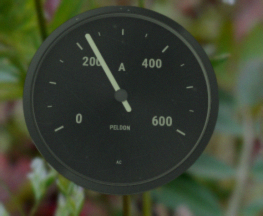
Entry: 225 A
